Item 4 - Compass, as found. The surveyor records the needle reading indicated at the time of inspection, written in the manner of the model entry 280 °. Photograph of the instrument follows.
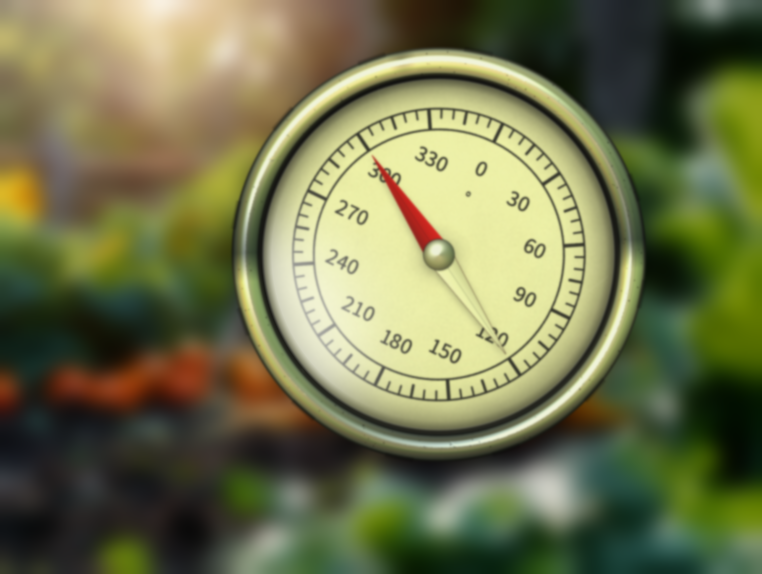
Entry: 300 °
